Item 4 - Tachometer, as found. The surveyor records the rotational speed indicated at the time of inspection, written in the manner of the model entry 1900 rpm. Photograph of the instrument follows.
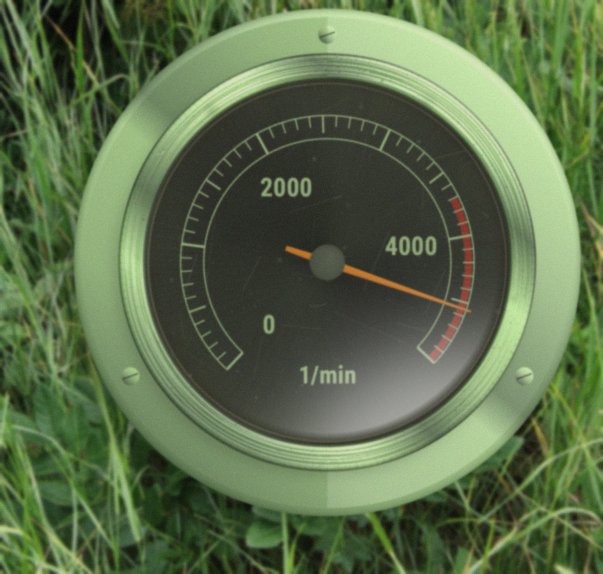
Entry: 4550 rpm
